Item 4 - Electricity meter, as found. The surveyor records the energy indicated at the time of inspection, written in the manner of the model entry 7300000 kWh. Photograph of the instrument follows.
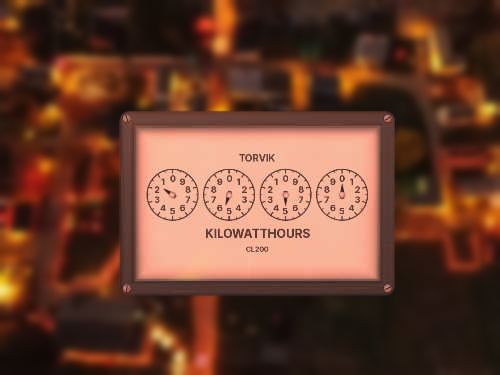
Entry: 1550 kWh
